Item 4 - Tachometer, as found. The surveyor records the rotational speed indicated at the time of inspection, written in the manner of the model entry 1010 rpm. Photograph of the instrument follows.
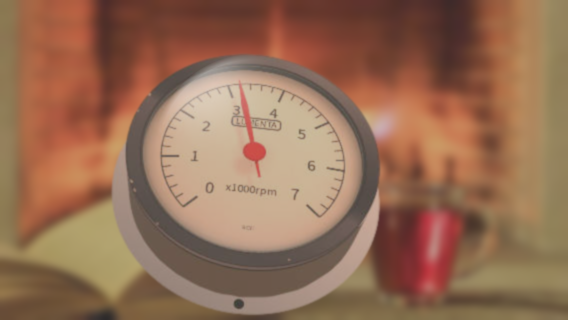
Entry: 3200 rpm
